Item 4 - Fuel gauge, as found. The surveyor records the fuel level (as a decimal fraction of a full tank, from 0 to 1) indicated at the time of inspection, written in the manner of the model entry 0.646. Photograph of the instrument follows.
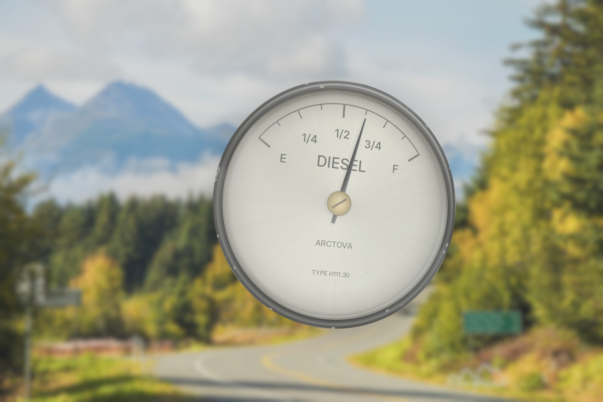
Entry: 0.625
